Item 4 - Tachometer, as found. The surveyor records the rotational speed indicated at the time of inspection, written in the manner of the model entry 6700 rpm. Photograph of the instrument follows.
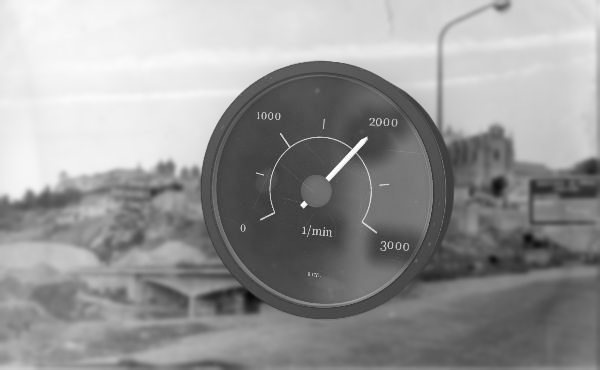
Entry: 2000 rpm
